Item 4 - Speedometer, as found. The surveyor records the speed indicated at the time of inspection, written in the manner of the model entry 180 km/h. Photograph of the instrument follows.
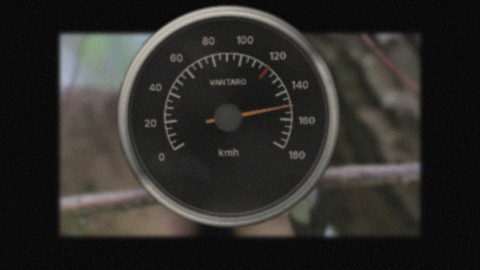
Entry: 150 km/h
